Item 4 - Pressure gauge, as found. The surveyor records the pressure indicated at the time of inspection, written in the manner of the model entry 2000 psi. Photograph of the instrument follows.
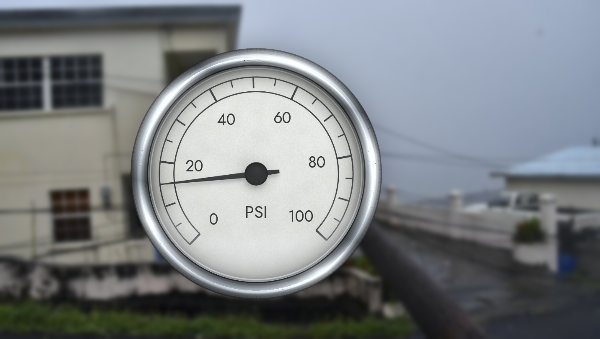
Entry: 15 psi
